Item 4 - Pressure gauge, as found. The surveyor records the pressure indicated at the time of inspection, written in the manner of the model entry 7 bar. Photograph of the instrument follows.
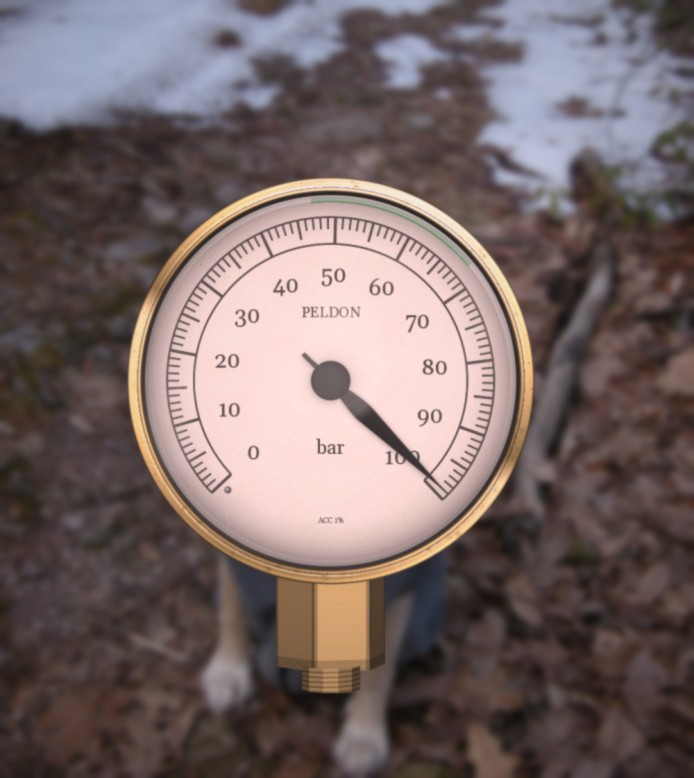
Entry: 99 bar
